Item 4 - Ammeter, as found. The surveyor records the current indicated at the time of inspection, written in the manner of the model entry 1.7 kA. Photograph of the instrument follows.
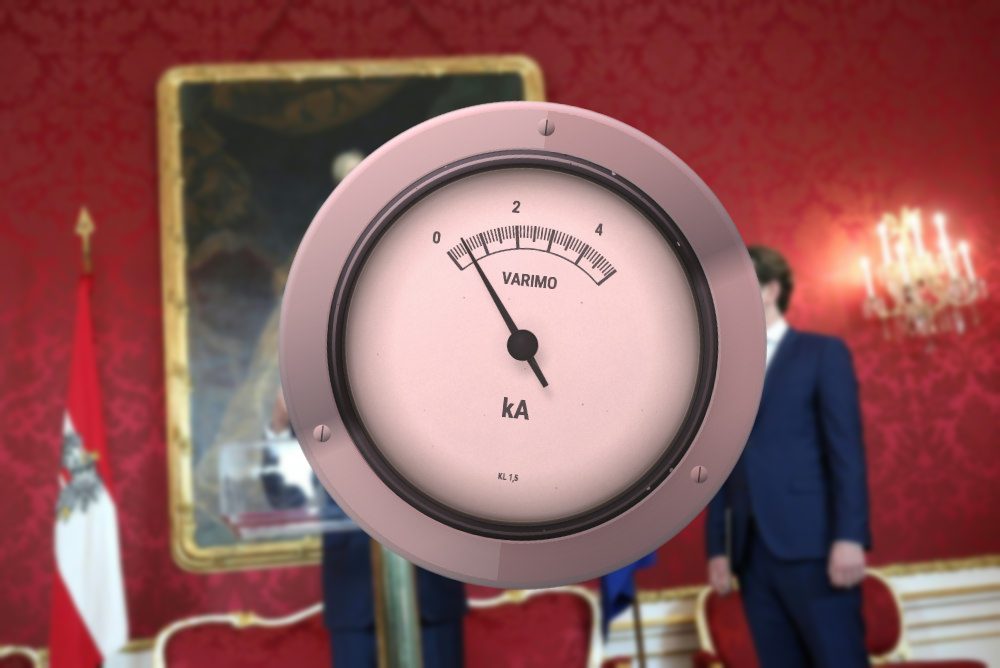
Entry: 0.5 kA
